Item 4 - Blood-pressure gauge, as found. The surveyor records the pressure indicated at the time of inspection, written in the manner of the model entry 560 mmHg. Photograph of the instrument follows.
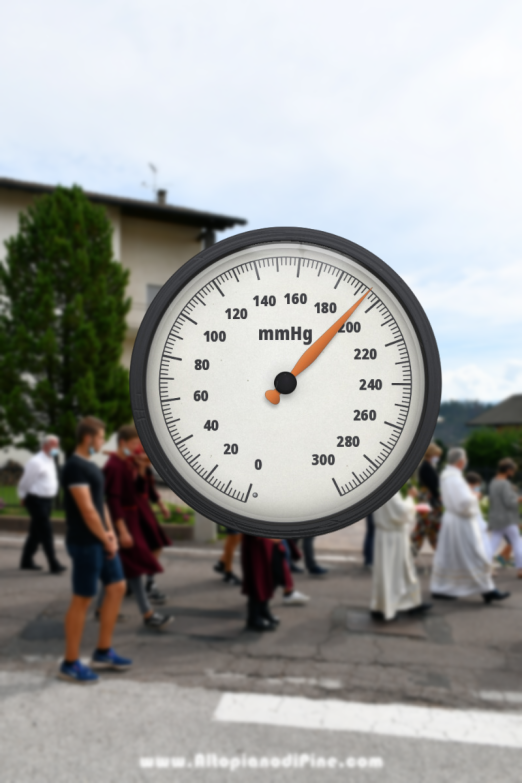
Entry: 194 mmHg
